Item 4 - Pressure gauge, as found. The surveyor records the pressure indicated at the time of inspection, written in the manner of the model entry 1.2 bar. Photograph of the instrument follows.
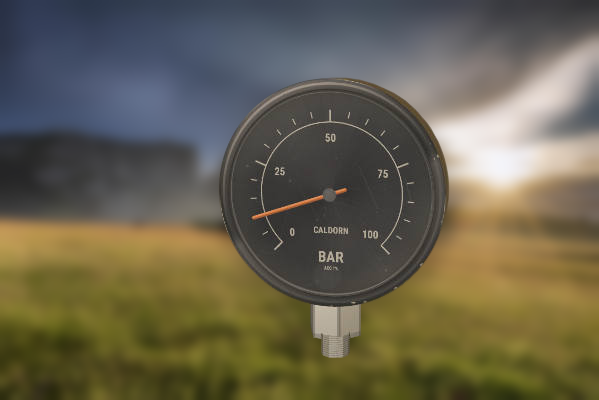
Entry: 10 bar
